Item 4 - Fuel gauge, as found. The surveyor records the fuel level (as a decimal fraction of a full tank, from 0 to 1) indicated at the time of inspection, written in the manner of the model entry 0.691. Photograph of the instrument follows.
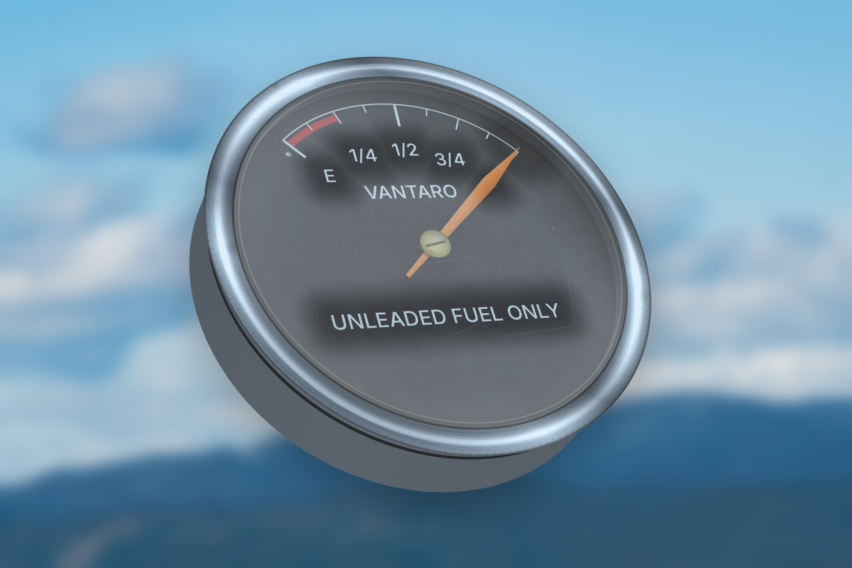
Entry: 1
